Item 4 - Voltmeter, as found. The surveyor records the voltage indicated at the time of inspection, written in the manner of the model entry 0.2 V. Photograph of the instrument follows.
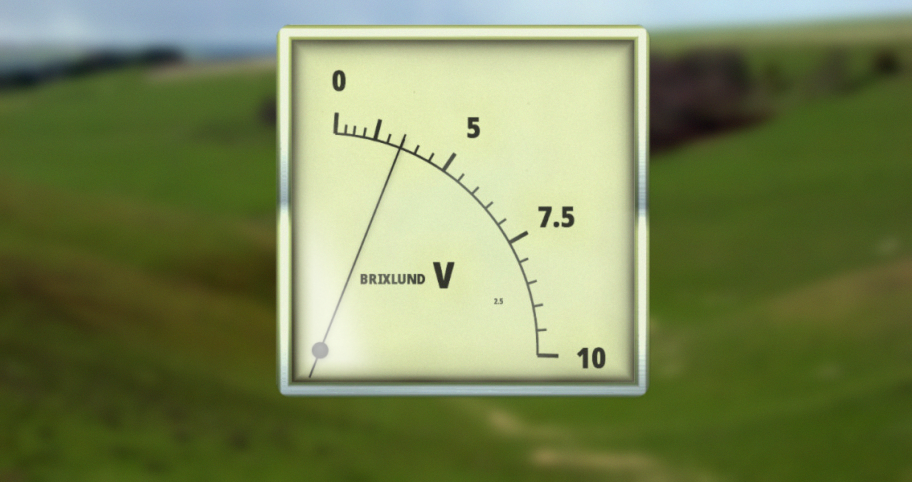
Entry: 3.5 V
